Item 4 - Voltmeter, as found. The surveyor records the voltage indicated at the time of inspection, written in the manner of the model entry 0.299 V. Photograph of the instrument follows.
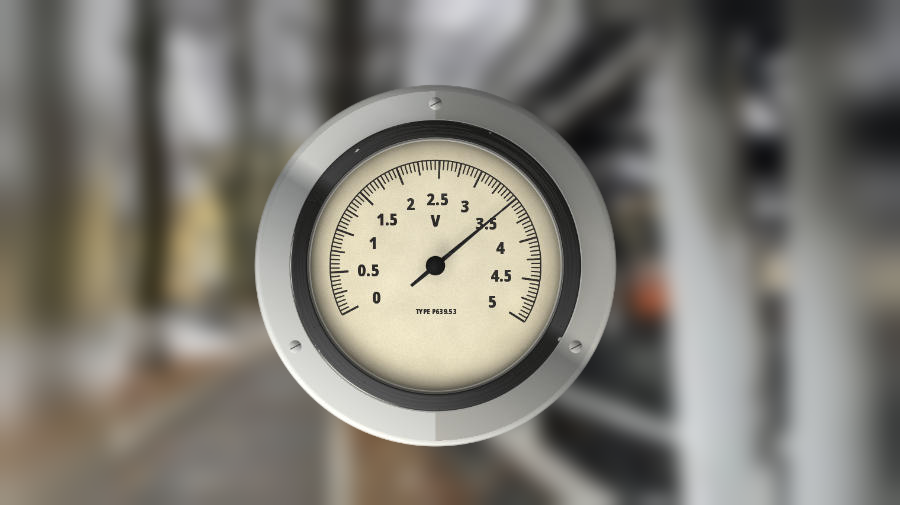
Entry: 3.5 V
